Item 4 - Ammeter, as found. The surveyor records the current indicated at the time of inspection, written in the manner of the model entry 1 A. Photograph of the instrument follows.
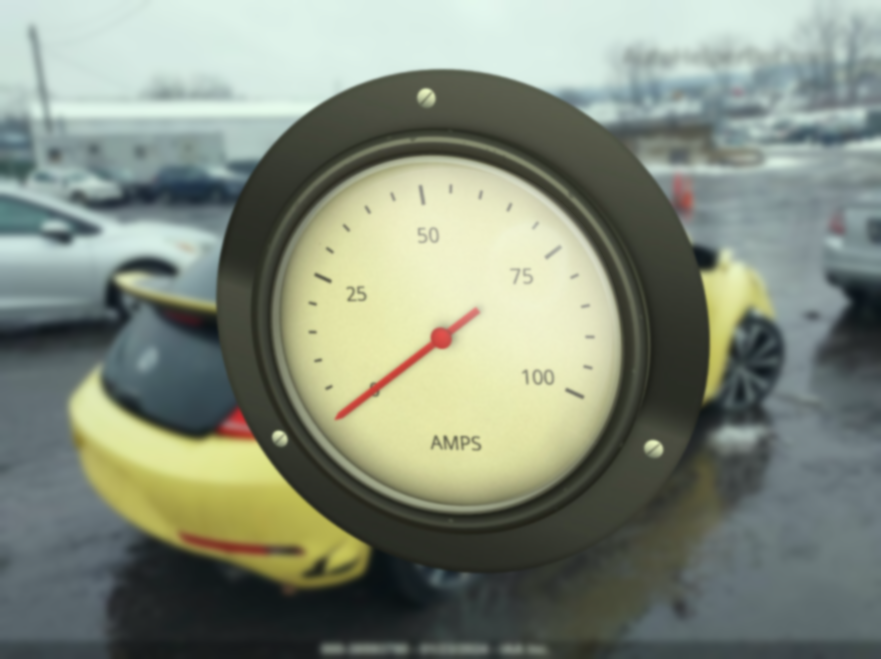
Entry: 0 A
